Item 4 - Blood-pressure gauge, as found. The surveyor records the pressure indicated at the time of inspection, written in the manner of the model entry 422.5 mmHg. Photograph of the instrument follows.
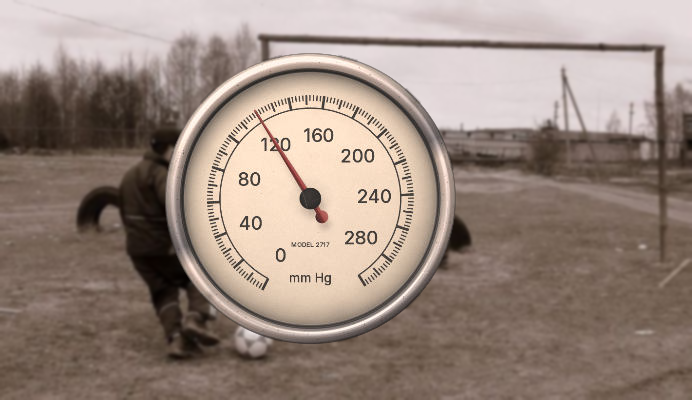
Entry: 120 mmHg
